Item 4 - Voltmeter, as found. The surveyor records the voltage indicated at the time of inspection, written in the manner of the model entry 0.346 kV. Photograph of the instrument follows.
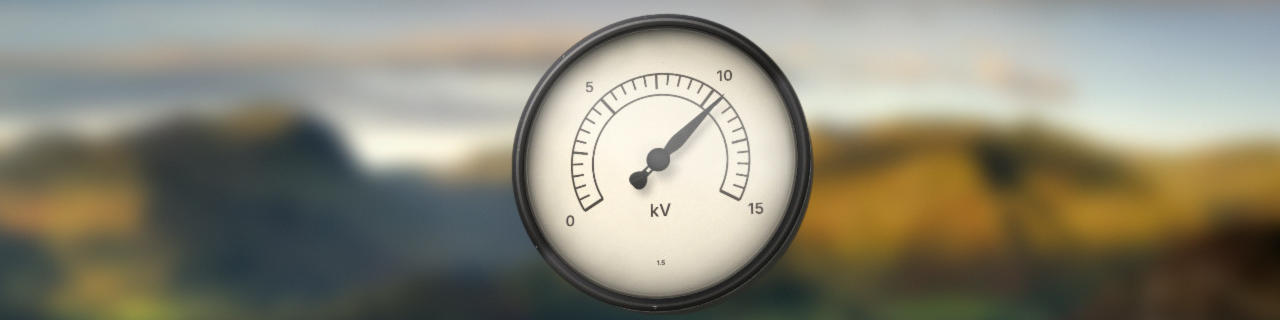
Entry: 10.5 kV
